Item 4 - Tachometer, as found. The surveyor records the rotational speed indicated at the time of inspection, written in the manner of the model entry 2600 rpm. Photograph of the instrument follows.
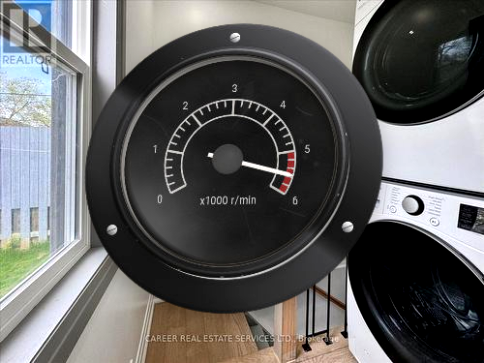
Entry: 5600 rpm
